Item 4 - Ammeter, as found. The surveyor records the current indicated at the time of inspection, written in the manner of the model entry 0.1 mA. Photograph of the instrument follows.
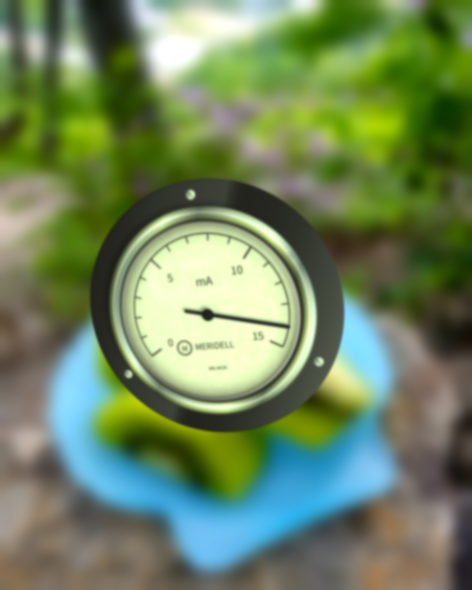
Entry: 14 mA
